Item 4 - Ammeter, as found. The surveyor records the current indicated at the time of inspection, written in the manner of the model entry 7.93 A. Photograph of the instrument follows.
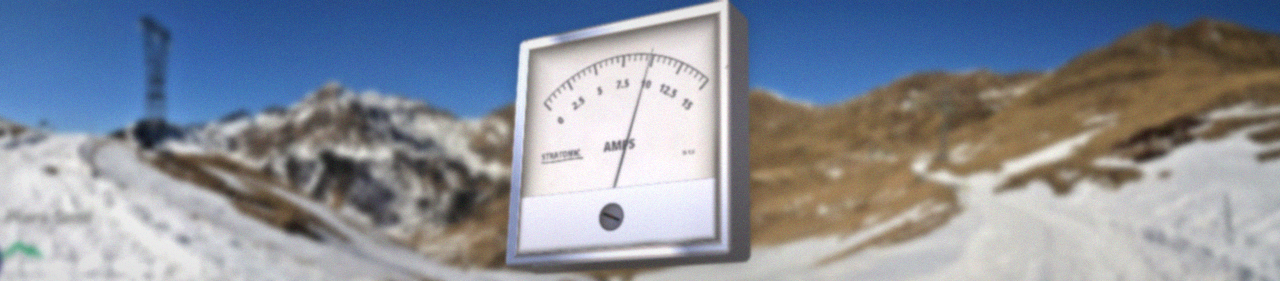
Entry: 10 A
